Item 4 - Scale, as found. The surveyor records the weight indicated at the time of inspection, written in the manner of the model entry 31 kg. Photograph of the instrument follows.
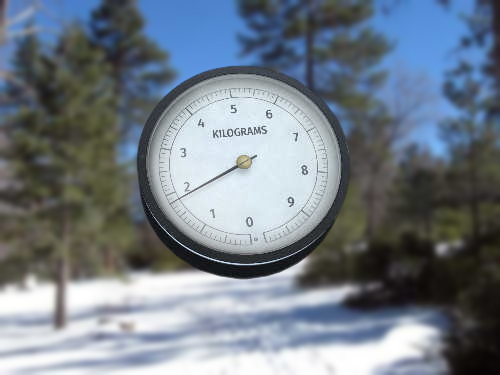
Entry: 1.8 kg
